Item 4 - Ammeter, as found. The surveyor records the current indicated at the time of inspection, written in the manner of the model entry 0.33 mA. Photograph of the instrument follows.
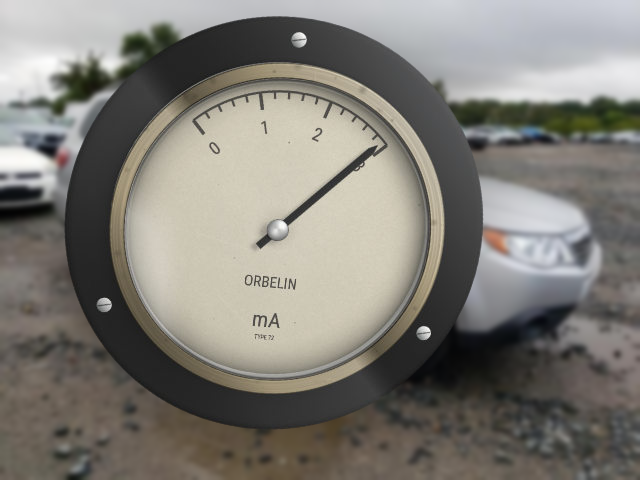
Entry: 2.9 mA
